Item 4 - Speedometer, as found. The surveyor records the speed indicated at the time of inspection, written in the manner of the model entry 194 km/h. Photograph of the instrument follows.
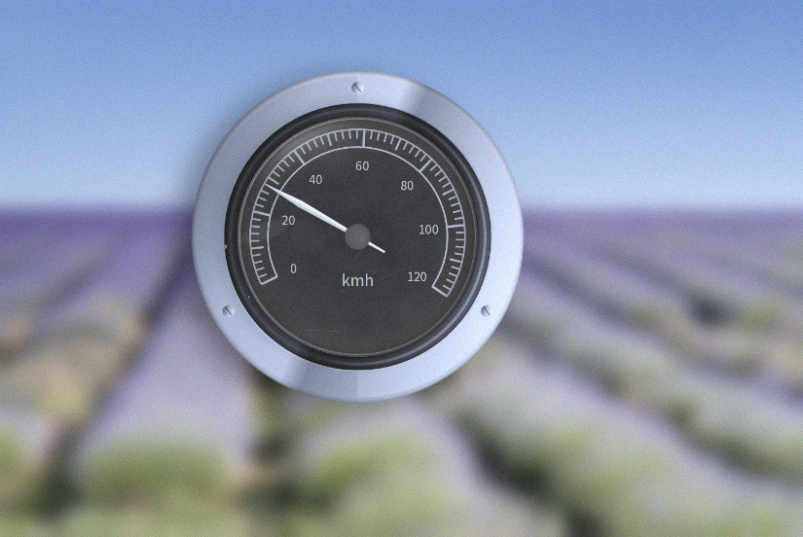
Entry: 28 km/h
